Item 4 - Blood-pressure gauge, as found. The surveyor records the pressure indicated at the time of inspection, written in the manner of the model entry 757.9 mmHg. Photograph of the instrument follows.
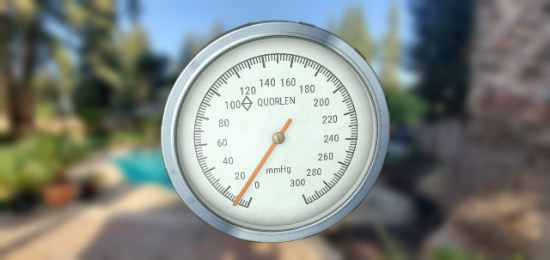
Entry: 10 mmHg
